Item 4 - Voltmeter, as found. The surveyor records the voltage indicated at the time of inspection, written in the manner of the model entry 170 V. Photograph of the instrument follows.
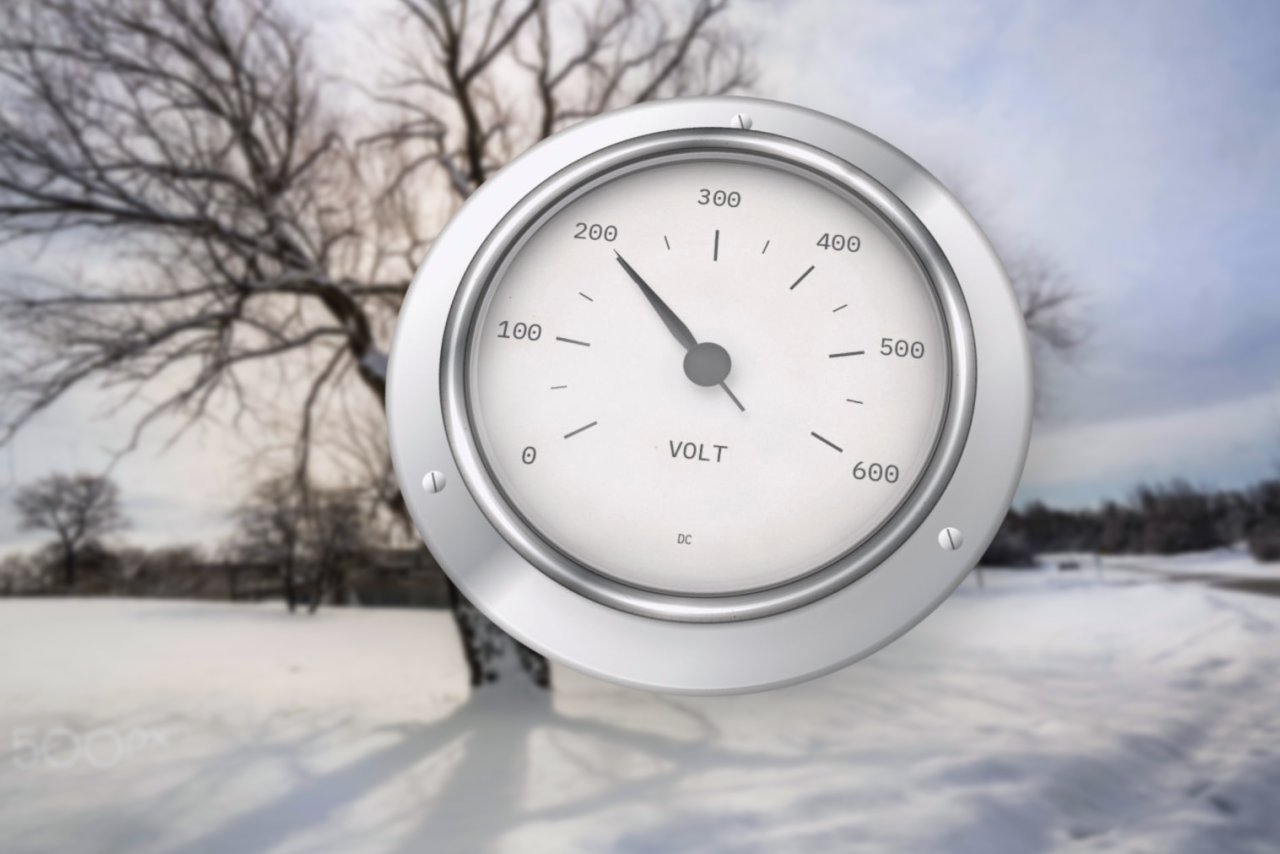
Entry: 200 V
